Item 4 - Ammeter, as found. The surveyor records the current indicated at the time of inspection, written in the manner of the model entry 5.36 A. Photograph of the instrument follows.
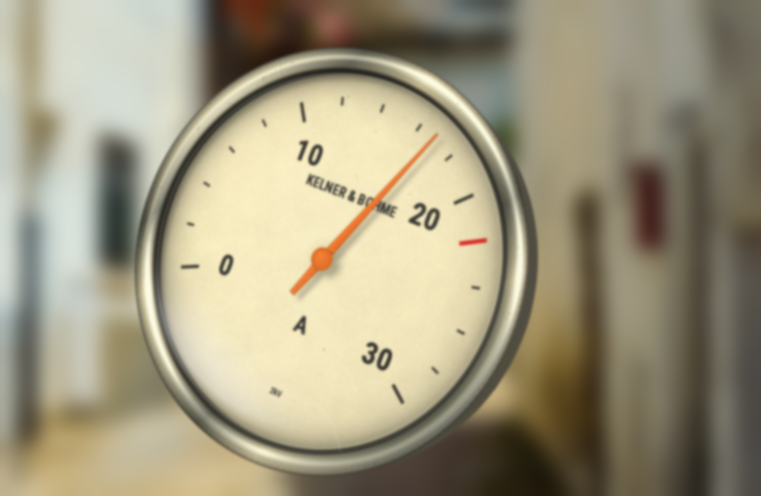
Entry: 17 A
